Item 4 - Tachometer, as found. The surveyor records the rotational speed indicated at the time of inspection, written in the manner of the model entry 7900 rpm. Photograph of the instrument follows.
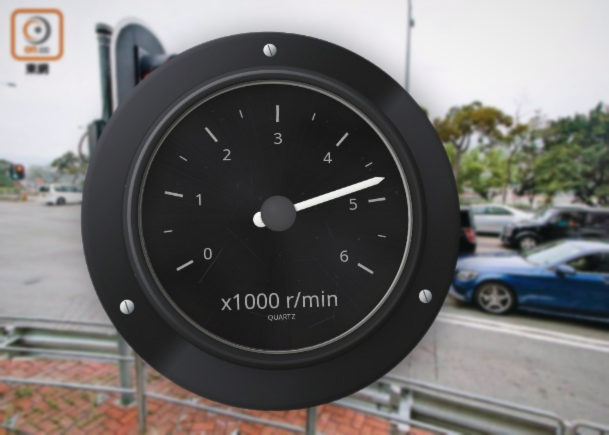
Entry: 4750 rpm
